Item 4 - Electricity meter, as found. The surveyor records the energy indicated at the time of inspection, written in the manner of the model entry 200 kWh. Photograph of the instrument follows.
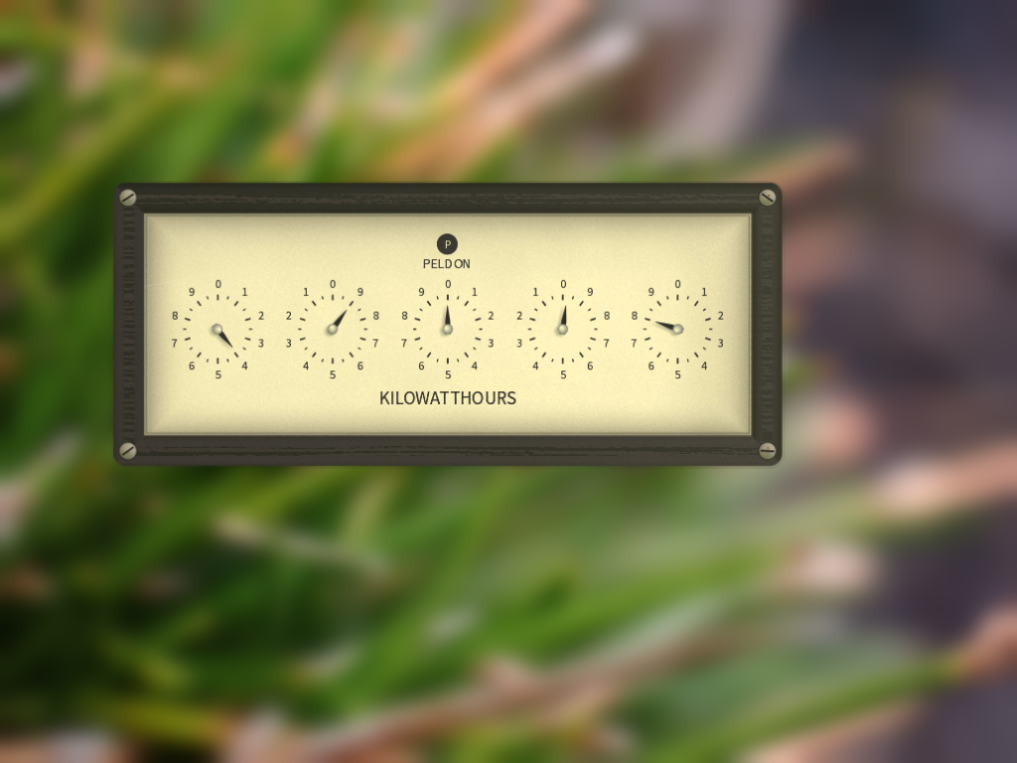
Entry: 38998 kWh
